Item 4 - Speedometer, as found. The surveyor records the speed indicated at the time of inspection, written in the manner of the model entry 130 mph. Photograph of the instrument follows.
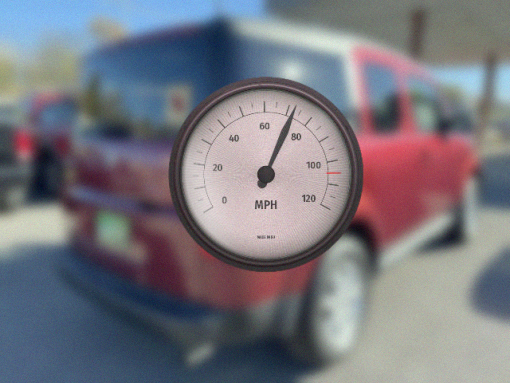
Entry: 72.5 mph
